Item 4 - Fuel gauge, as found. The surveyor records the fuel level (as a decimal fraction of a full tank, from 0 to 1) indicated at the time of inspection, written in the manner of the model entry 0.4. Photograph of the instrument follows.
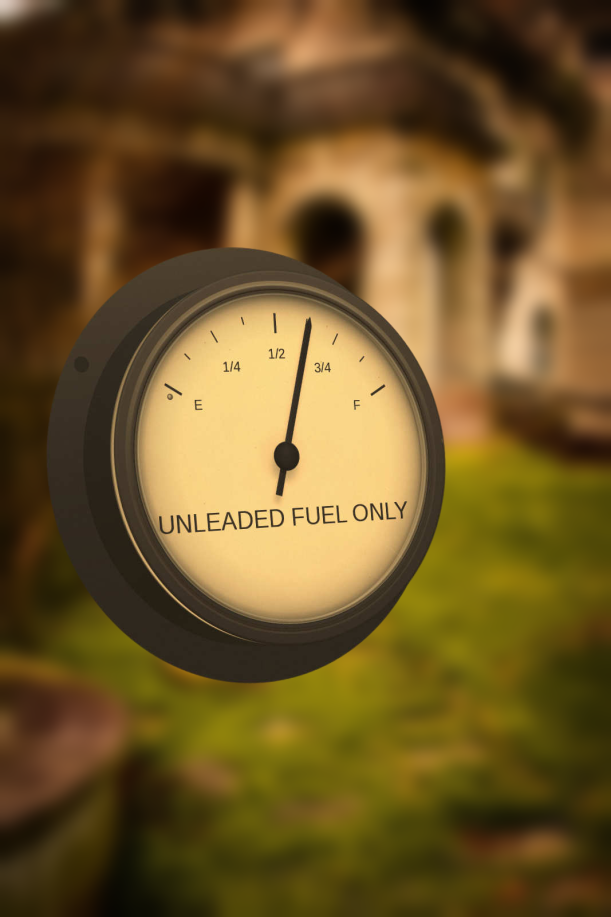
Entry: 0.625
